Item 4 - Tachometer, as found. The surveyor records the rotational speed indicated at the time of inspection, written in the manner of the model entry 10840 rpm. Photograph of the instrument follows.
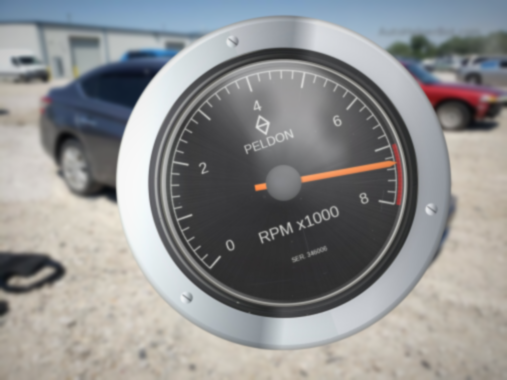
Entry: 7300 rpm
